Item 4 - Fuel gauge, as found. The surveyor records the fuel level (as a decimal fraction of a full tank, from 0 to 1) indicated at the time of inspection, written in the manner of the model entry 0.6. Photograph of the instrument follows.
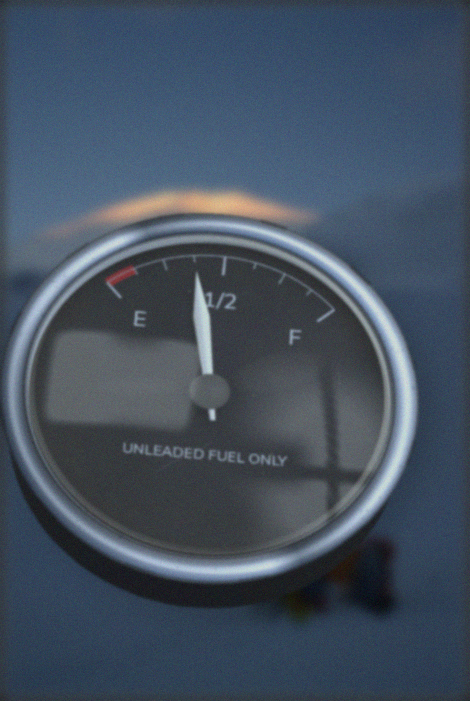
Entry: 0.375
